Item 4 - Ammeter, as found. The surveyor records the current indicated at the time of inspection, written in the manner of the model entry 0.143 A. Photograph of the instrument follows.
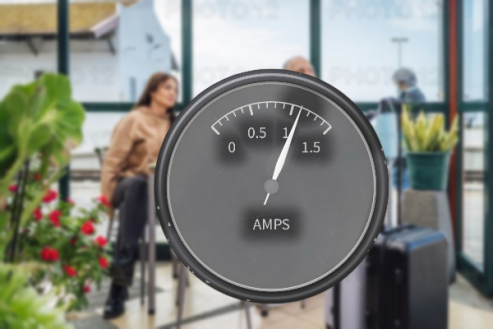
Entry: 1.1 A
